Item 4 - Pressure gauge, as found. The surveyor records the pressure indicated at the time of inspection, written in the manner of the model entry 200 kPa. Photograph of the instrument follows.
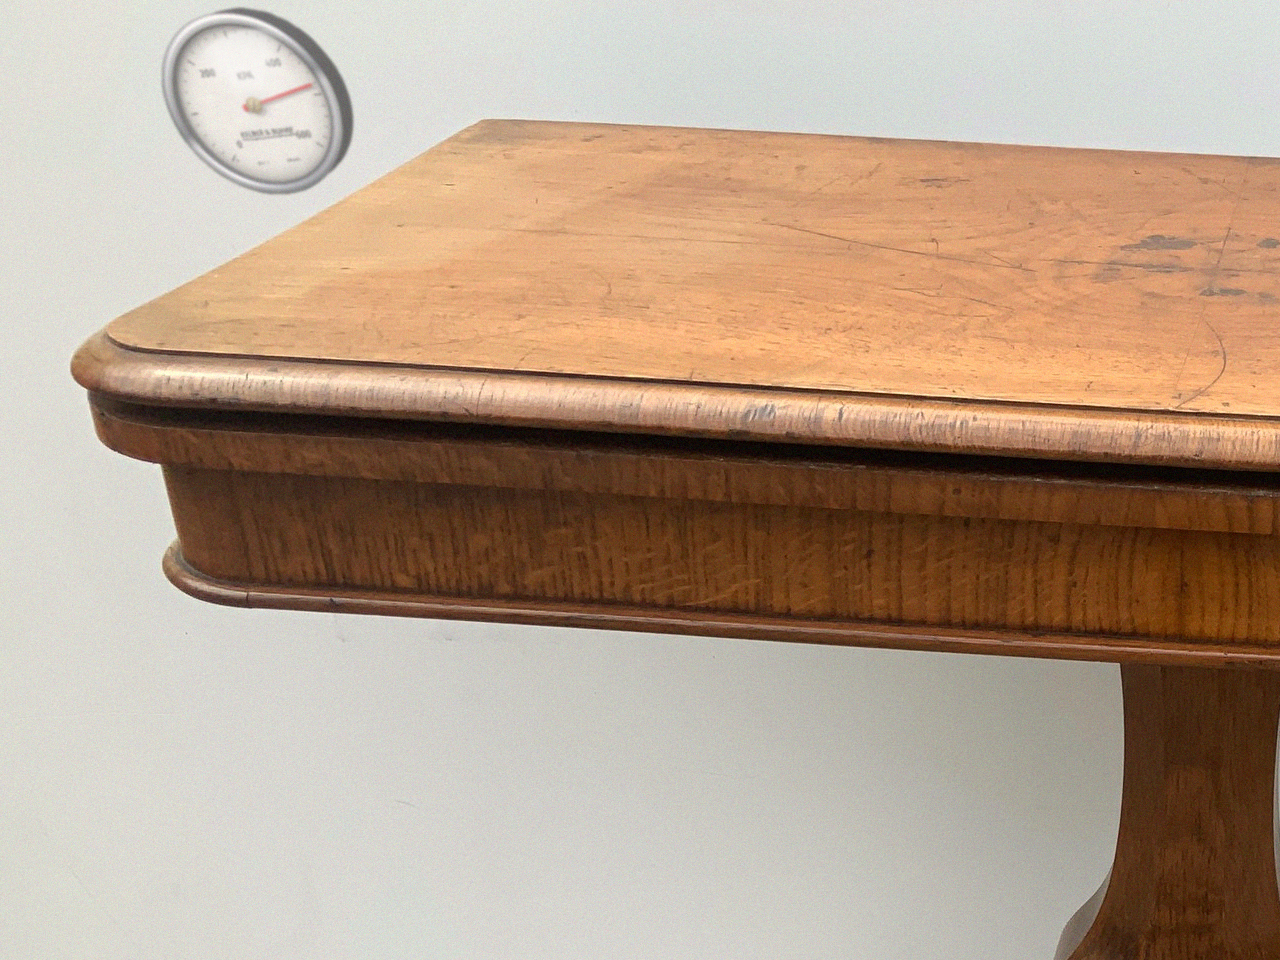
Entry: 480 kPa
